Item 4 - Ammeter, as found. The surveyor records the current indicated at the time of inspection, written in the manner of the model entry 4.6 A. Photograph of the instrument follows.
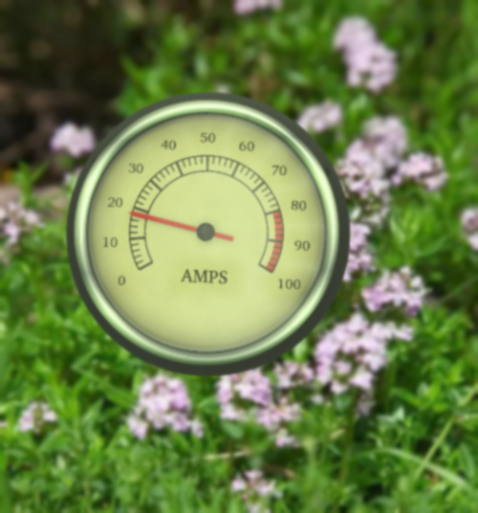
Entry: 18 A
